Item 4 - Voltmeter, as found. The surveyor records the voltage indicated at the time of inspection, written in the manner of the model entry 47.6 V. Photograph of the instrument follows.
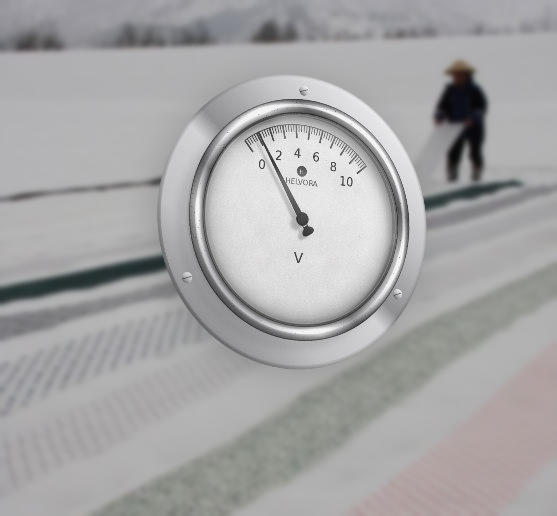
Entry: 1 V
